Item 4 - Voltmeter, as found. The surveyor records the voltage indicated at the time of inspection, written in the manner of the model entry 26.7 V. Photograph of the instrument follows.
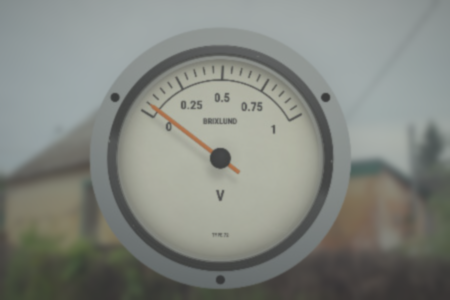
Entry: 0.05 V
